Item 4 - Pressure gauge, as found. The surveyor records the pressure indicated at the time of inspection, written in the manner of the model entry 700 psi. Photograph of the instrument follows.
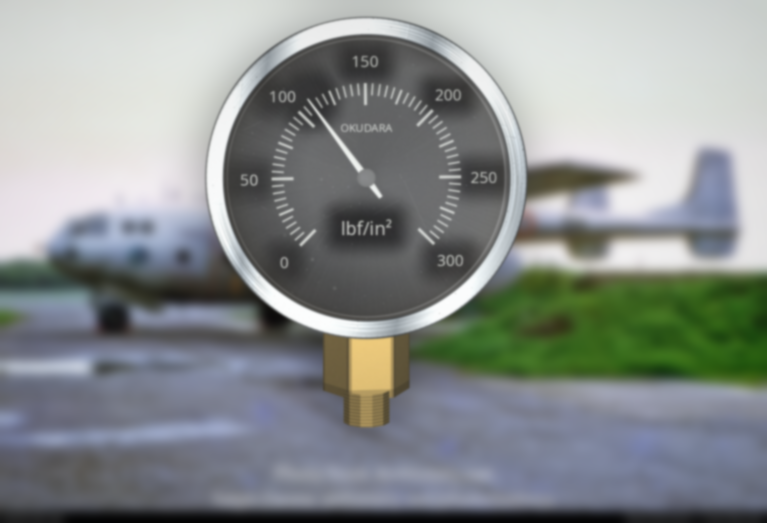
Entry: 110 psi
